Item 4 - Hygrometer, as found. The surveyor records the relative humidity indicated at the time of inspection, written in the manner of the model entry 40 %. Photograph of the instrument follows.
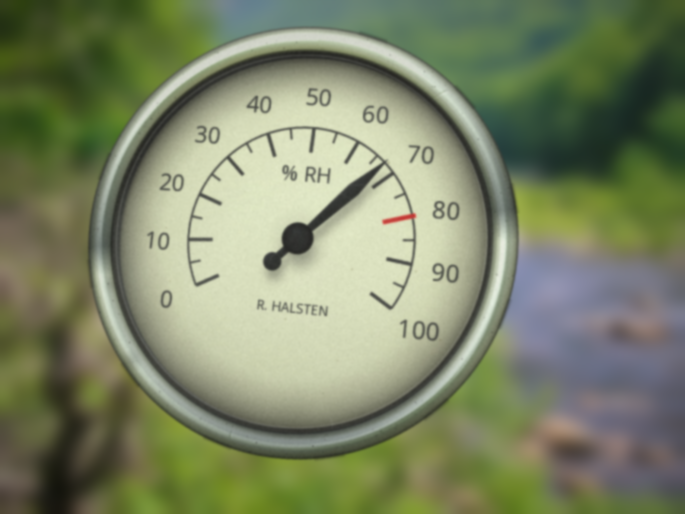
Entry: 67.5 %
